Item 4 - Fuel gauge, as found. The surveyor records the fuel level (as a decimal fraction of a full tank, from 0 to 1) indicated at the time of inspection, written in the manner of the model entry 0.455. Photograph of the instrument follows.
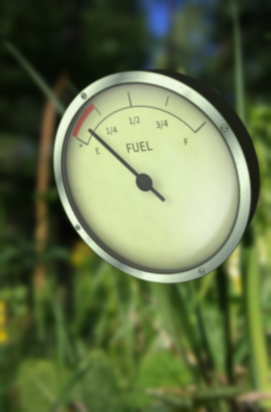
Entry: 0.125
